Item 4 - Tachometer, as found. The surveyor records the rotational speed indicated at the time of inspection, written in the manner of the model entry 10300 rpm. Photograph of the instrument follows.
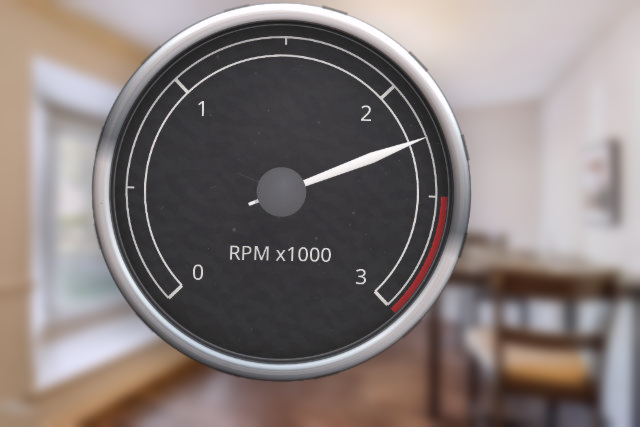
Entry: 2250 rpm
